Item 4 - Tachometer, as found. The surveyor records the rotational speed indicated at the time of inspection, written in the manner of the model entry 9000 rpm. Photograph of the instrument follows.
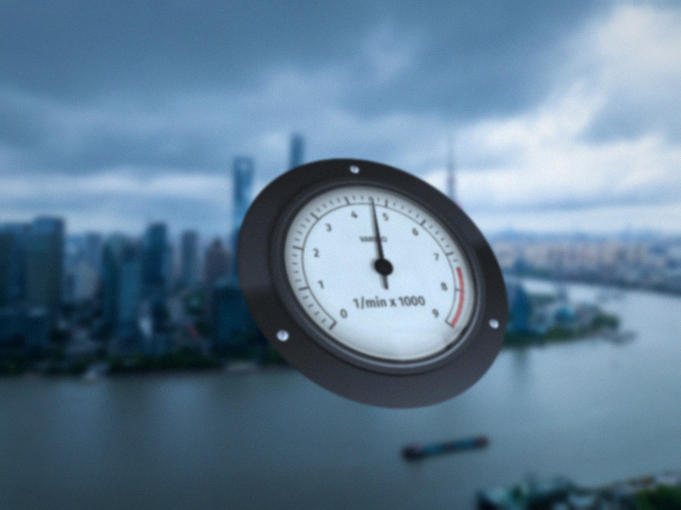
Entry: 4600 rpm
